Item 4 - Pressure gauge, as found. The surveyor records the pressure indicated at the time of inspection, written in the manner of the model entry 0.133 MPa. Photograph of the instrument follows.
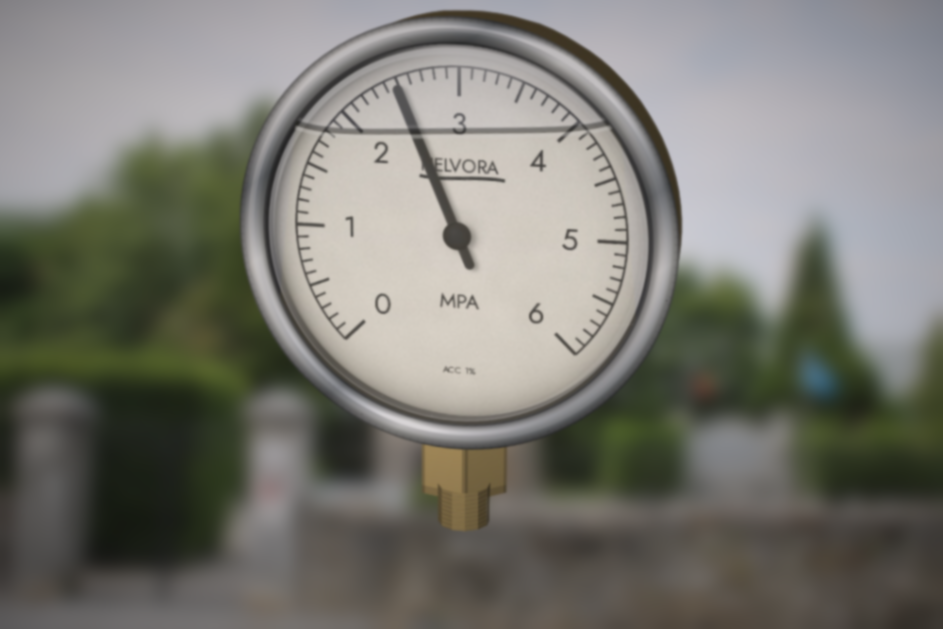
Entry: 2.5 MPa
